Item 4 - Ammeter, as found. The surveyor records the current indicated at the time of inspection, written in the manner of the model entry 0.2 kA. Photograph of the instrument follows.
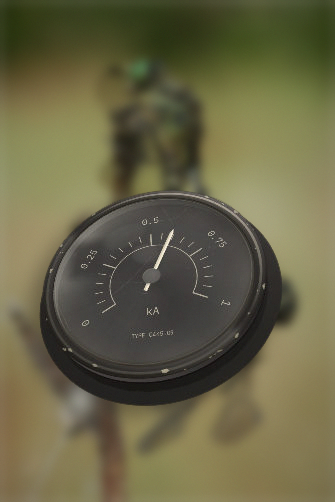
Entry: 0.6 kA
